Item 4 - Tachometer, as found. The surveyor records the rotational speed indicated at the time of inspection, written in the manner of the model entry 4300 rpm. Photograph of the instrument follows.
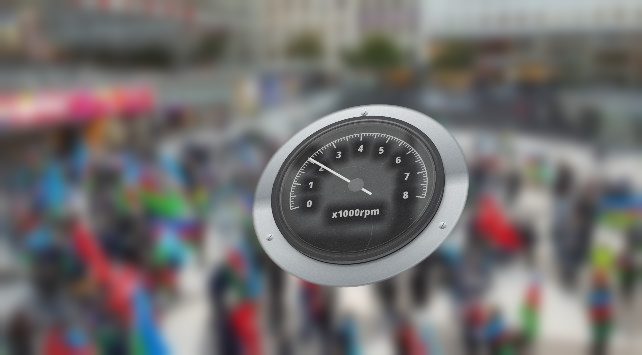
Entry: 2000 rpm
